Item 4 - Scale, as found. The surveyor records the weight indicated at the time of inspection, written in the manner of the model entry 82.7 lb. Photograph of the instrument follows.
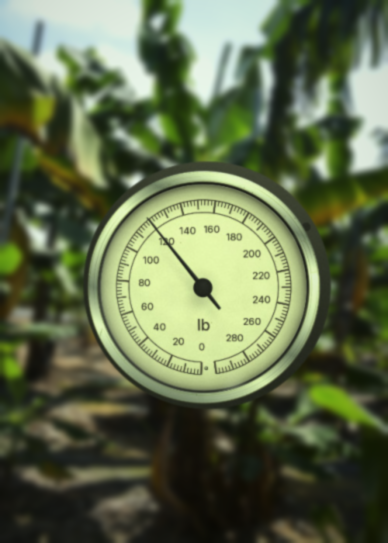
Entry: 120 lb
